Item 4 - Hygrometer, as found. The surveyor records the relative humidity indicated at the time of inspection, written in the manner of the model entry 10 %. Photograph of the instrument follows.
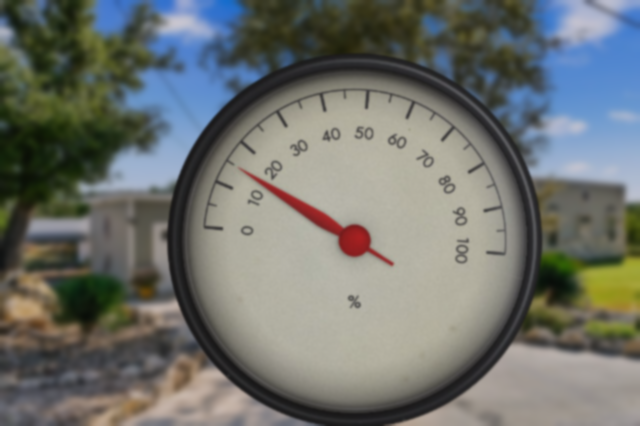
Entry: 15 %
